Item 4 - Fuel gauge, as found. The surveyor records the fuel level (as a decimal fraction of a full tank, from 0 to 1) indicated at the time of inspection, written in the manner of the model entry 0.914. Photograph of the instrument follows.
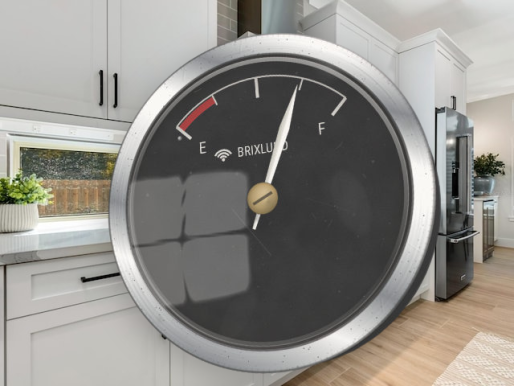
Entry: 0.75
